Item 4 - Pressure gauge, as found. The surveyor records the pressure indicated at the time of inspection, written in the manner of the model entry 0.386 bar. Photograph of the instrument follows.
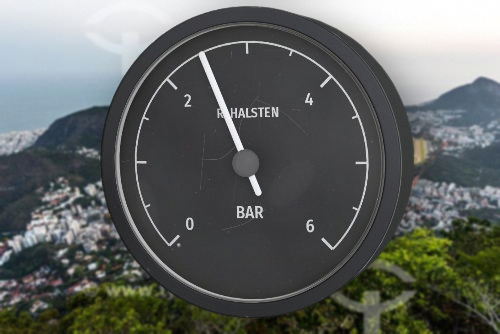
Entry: 2.5 bar
